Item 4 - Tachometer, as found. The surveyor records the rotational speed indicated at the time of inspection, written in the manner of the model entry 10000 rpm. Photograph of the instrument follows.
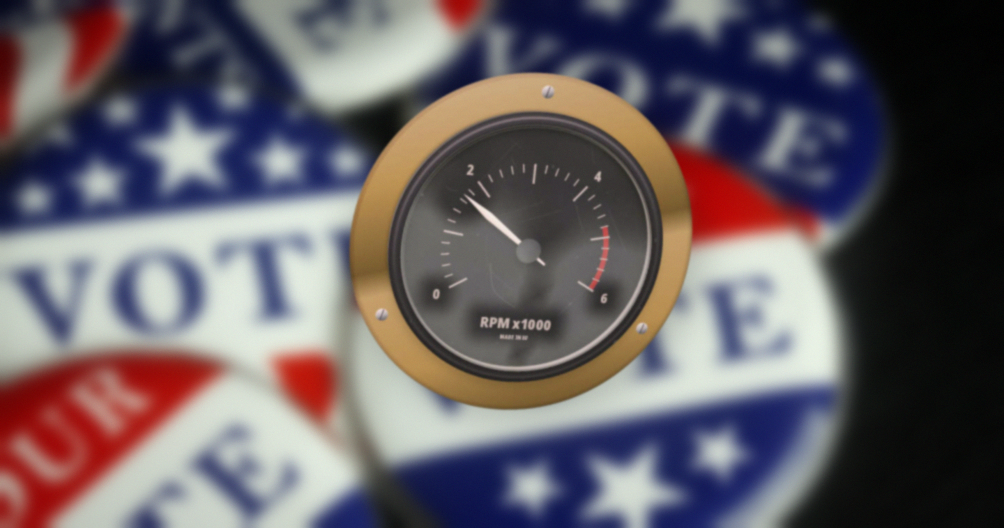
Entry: 1700 rpm
